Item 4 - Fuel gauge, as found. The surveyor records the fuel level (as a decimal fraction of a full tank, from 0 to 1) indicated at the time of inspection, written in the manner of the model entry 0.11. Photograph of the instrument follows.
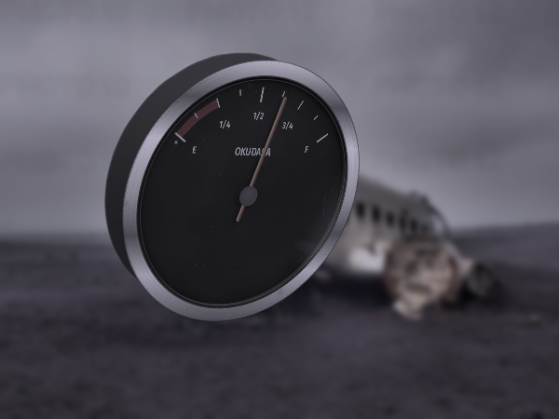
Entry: 0.625
